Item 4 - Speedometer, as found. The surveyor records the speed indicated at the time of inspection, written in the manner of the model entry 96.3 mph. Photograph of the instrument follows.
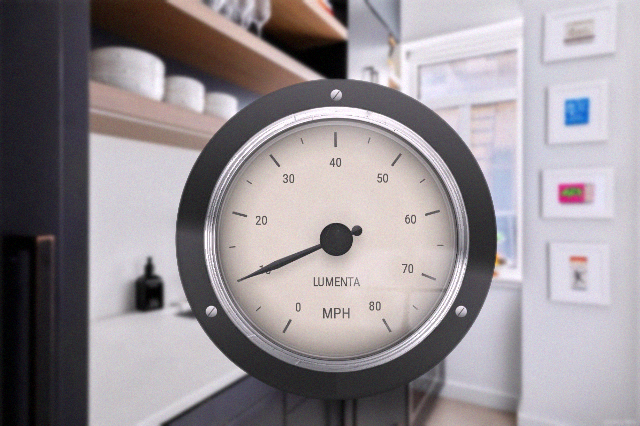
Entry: 10 mph
